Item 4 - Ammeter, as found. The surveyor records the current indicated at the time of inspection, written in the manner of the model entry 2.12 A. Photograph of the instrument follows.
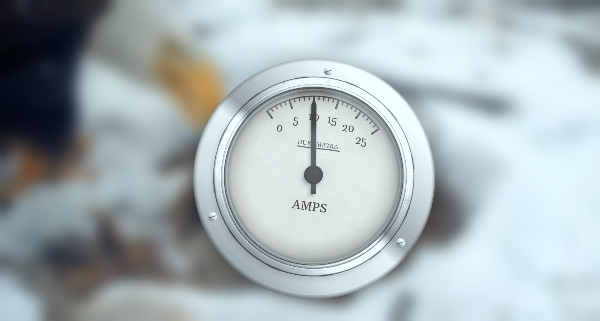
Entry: 10 A
